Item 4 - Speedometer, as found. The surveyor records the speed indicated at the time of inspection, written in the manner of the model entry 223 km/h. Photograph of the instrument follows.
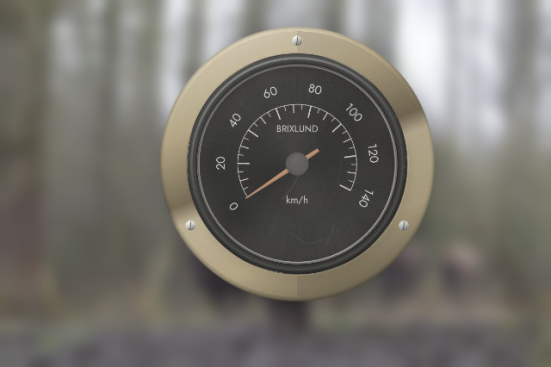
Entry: 0 km/h
